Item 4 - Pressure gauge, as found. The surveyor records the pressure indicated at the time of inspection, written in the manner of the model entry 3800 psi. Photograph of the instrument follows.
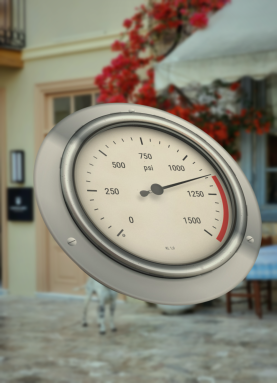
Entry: 1150 psi
